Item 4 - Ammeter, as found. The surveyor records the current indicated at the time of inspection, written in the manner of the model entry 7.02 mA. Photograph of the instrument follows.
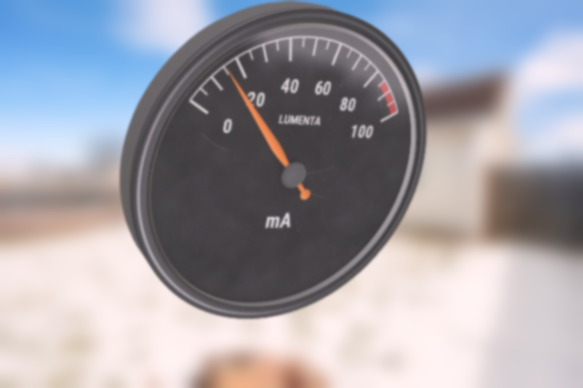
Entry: 15 mA
